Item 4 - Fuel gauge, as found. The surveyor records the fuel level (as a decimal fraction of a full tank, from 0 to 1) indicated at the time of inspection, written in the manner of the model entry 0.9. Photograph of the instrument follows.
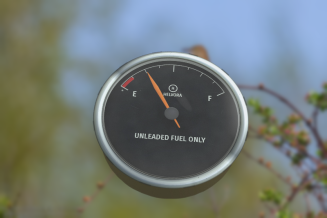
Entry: 0.25
